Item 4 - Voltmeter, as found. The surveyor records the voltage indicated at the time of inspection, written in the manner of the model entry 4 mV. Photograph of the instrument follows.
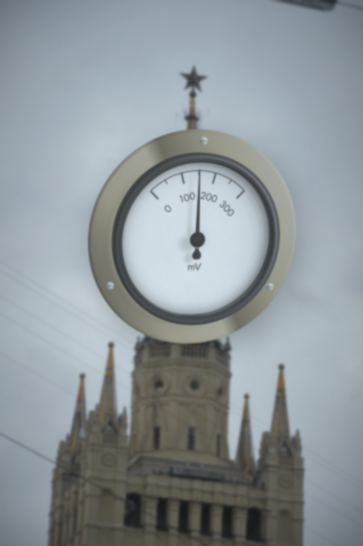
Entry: 150 mV
